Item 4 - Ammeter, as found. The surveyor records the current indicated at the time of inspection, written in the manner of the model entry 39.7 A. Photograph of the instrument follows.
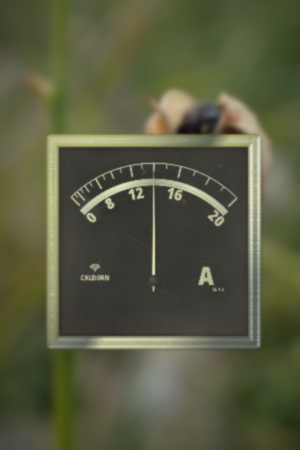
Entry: 14 A
